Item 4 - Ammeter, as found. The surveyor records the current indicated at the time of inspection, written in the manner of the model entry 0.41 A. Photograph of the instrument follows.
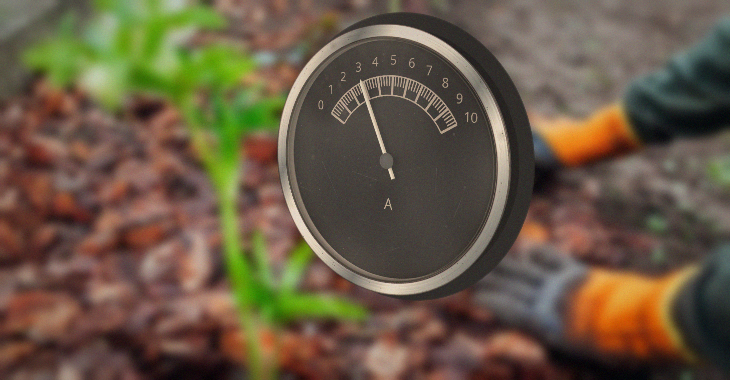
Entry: 3 A
